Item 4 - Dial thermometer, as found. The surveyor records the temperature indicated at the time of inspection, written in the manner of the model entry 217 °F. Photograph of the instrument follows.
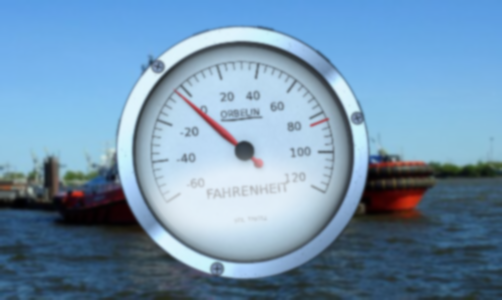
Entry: -4 °F
